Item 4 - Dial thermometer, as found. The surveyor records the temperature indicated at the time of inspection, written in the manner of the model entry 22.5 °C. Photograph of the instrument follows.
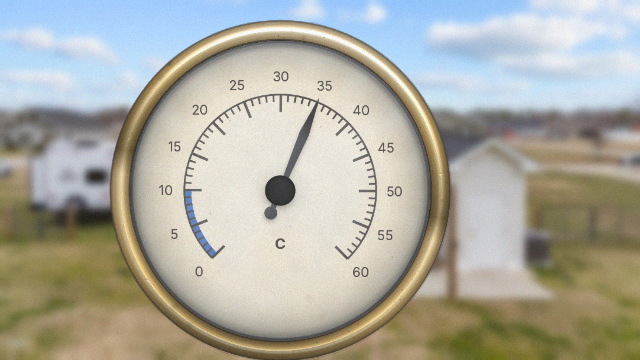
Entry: 35 °C
